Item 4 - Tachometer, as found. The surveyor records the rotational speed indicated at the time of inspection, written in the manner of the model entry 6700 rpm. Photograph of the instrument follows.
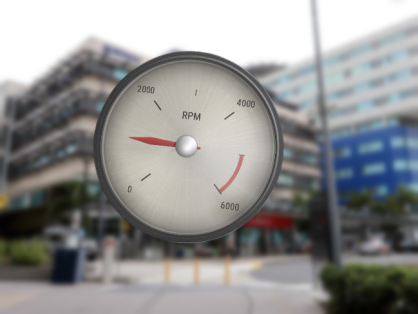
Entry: 1000 rpm
